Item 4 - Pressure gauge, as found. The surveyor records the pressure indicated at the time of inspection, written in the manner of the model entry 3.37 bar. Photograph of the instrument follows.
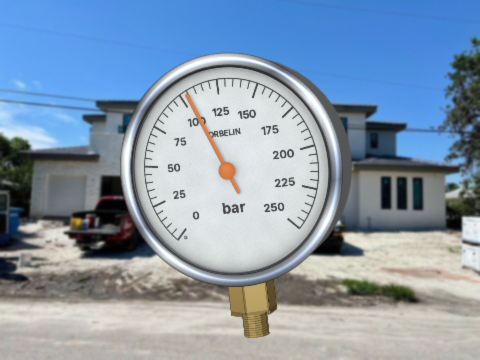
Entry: 105 bar
